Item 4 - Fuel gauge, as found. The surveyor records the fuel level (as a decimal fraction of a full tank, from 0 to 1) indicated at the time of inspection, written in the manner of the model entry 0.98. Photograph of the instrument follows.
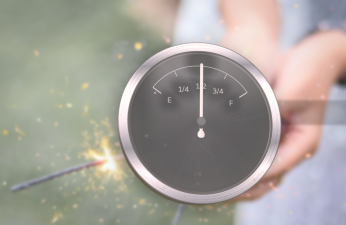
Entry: 0.5
